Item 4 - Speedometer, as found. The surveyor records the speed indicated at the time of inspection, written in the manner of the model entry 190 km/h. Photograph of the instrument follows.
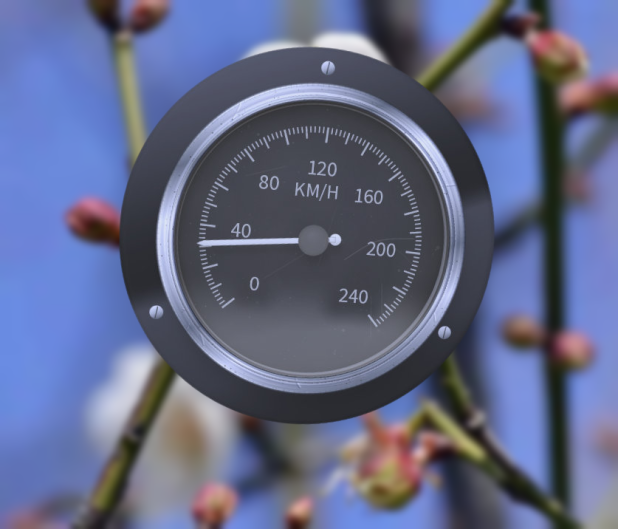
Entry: 32 km/h
